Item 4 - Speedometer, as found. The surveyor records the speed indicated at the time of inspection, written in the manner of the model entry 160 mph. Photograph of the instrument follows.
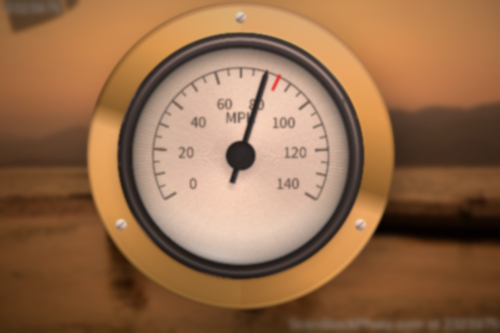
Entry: 80 mph
